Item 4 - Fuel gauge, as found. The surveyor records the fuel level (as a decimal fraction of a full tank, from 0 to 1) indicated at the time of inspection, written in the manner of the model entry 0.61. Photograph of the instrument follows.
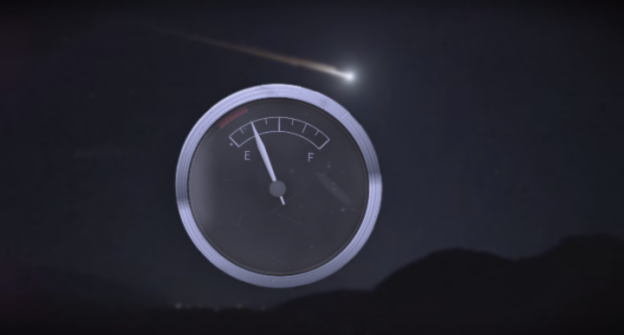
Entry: 0.25
